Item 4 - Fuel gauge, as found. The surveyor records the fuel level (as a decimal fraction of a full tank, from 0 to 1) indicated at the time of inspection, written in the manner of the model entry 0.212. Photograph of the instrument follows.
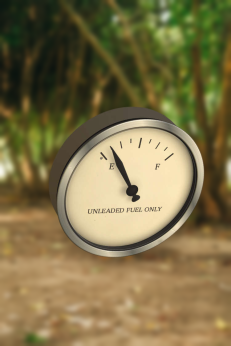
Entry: 0.125
